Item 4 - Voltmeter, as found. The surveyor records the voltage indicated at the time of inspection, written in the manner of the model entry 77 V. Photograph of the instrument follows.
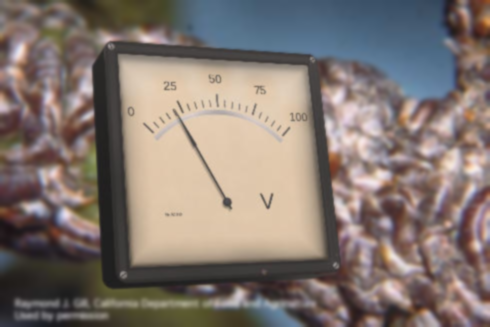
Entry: 20 V
